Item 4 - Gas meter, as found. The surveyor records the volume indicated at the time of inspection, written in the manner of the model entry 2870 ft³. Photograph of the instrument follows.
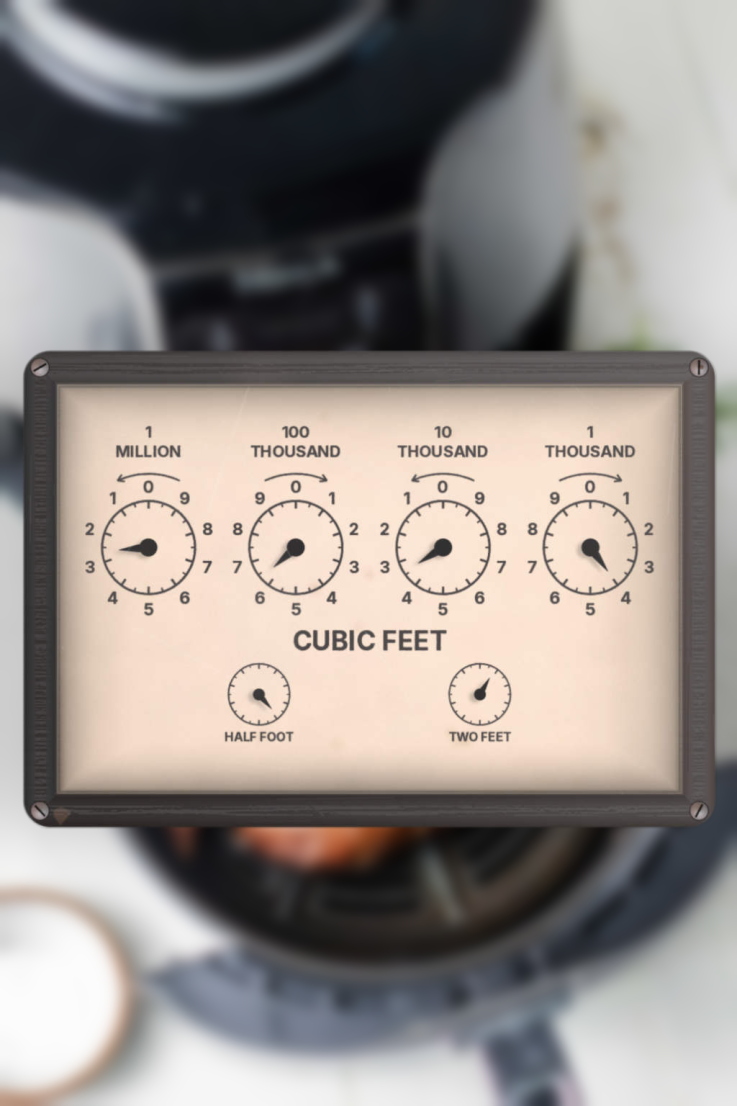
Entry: 263400 ft³
